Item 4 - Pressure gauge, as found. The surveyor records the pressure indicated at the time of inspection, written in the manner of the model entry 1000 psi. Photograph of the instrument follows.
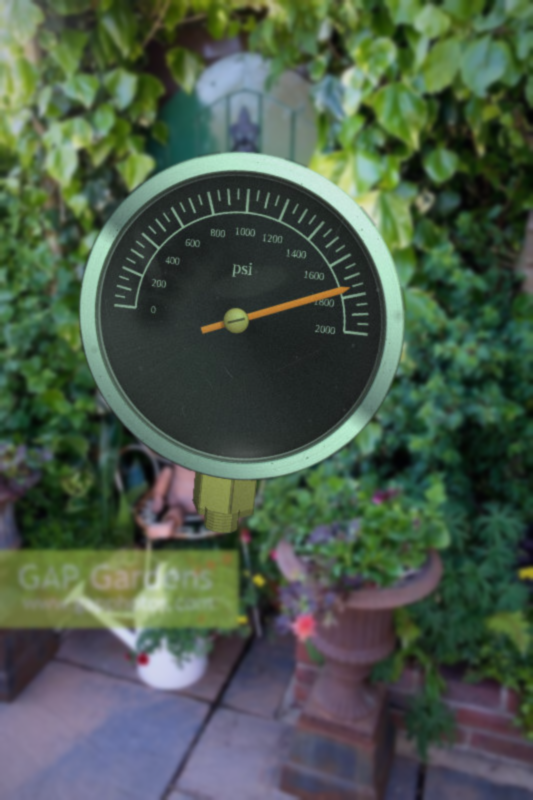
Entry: 1750 psi
